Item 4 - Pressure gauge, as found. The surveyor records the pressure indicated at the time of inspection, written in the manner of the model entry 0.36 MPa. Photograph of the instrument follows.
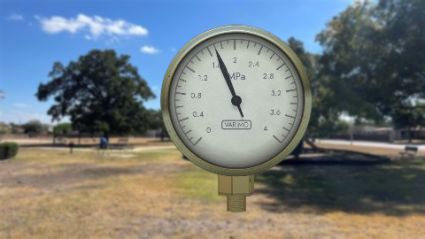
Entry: 1.7 MPa
